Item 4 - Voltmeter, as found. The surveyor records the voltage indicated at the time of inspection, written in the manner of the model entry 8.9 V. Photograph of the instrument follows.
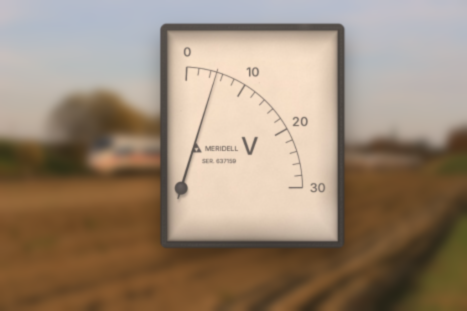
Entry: 5 V
